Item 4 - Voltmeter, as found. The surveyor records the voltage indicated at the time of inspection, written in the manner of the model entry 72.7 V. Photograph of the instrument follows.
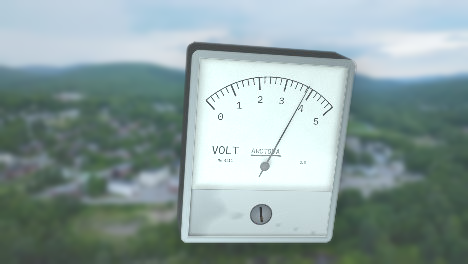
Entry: 3.8 V
